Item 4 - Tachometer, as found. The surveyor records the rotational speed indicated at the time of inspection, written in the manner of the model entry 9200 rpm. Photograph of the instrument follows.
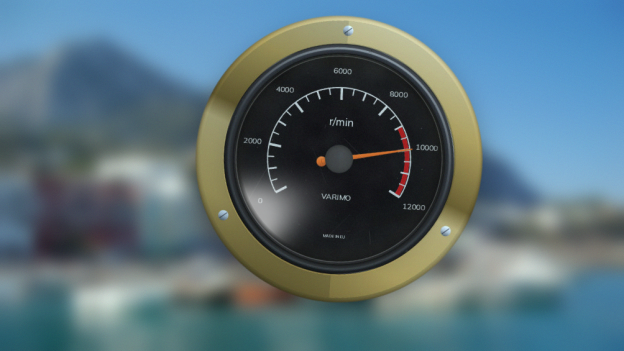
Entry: 10000 rpm
